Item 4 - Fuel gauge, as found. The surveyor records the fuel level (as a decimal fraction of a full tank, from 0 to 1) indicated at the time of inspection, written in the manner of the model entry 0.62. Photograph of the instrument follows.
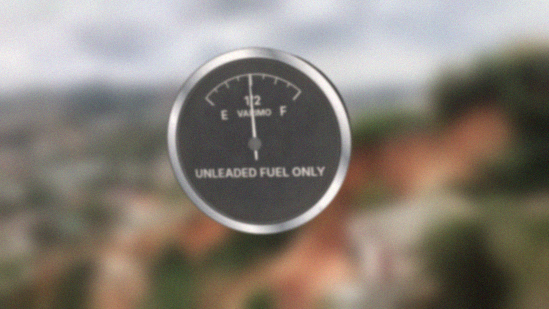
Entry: 0.5
